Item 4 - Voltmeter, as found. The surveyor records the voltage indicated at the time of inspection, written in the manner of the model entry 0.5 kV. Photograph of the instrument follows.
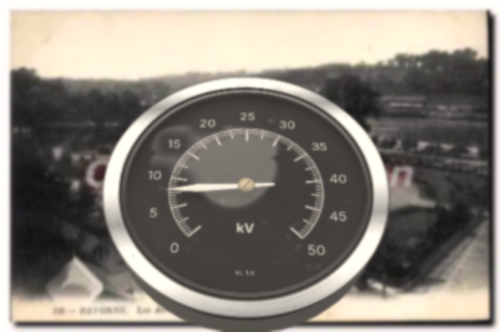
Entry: 7.5 kV
